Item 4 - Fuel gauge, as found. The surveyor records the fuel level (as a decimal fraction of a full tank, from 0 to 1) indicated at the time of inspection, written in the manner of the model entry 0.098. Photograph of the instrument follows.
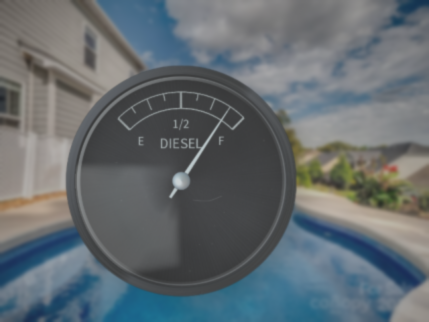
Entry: 0.875
